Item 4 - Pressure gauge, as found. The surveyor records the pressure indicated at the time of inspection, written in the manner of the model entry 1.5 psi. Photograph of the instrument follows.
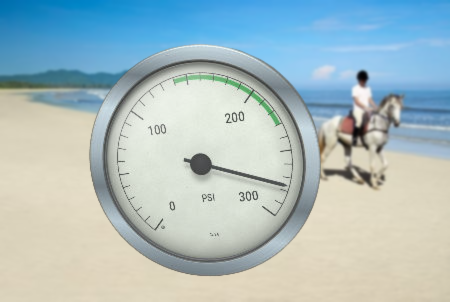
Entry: 275 psi
